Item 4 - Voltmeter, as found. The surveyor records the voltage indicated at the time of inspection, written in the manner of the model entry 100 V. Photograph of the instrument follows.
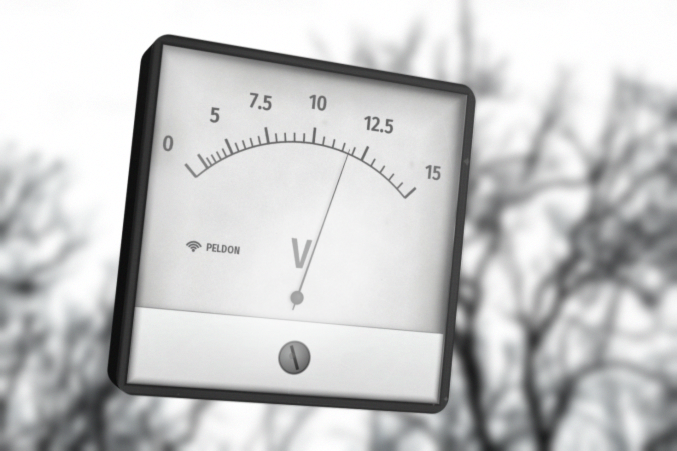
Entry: 11.75 V
